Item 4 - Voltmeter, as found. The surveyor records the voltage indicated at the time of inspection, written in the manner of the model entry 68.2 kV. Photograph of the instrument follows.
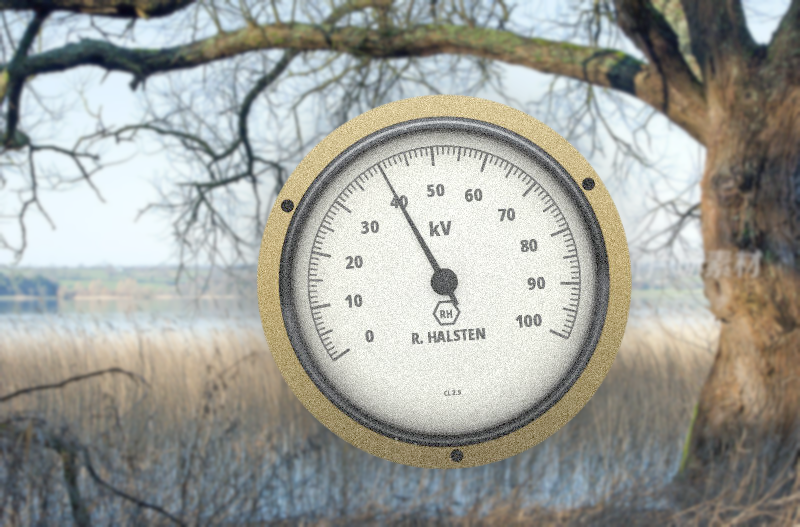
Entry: 40 kV
